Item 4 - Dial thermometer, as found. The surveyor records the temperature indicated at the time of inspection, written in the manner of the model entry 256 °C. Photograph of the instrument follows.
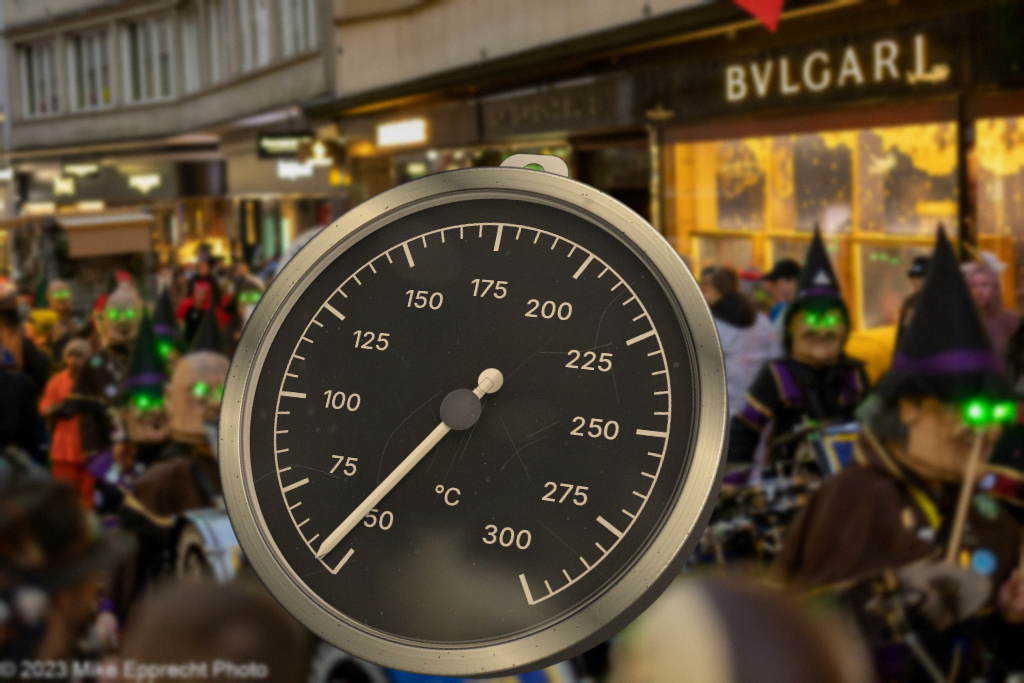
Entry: 55 °C
